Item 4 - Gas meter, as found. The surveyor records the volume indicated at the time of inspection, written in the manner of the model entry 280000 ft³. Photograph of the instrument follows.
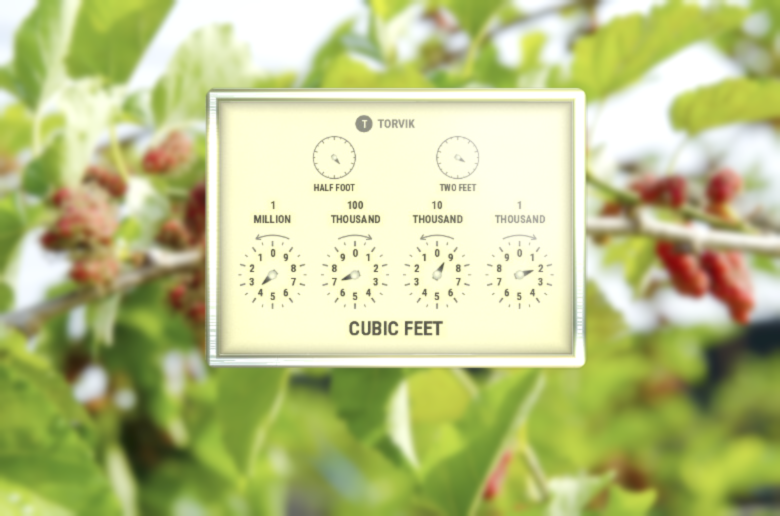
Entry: 369200 ft³
